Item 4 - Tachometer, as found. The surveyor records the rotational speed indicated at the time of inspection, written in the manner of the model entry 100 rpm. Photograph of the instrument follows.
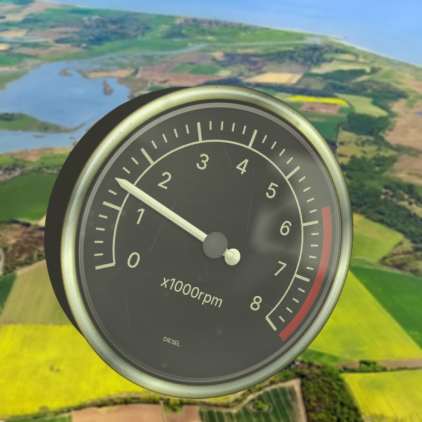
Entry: 1400 rpm
